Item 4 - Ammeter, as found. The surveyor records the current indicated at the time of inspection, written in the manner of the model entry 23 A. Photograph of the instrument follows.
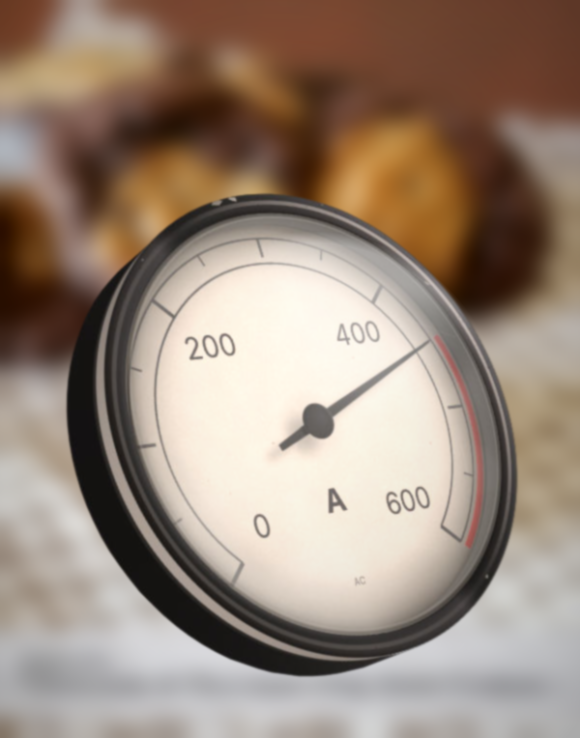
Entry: 450 A
